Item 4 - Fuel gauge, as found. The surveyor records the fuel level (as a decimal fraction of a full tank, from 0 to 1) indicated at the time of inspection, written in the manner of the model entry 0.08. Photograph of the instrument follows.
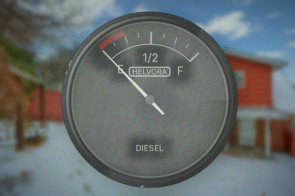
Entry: 0
